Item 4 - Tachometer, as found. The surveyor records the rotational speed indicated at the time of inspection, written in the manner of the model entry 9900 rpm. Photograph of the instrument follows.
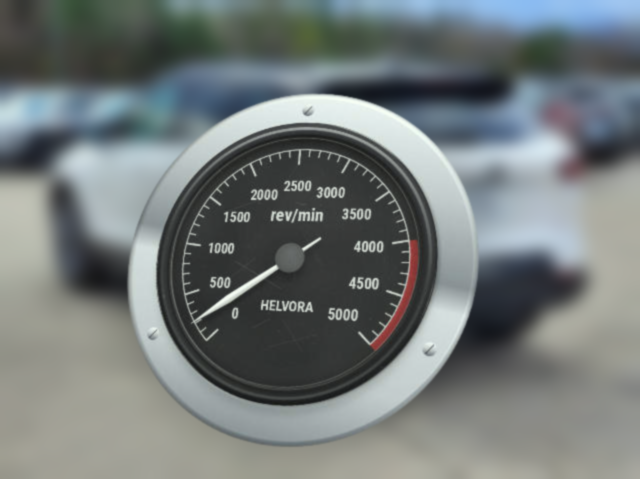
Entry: 200 rpm
